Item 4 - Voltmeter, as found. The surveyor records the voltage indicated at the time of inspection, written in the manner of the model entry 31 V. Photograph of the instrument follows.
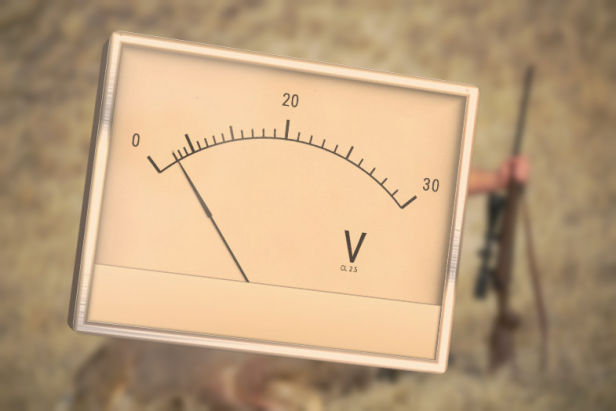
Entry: 7 V
